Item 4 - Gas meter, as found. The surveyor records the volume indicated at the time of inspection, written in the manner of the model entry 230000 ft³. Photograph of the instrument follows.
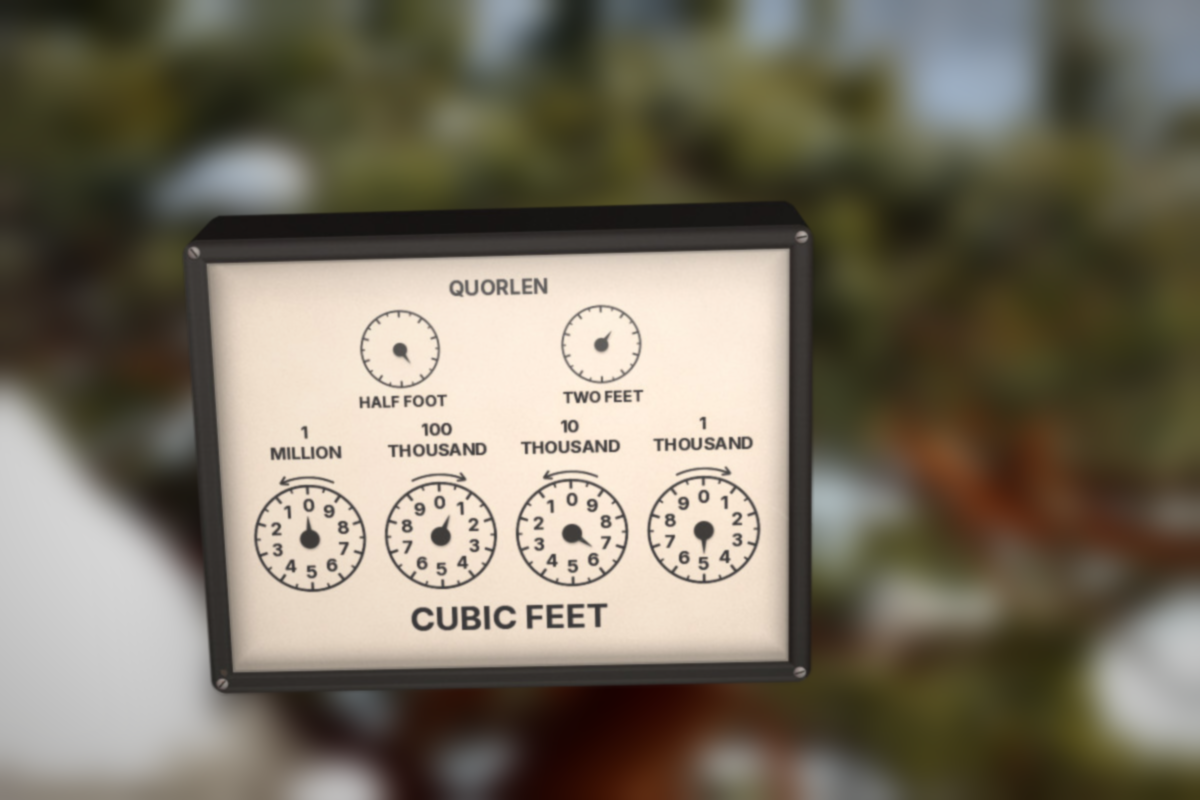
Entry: 6500 ft³
